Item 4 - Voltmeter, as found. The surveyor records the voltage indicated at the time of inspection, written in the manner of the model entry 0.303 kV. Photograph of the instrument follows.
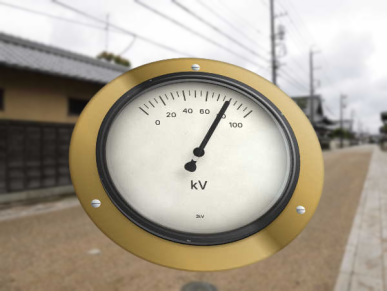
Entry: 80 kV
